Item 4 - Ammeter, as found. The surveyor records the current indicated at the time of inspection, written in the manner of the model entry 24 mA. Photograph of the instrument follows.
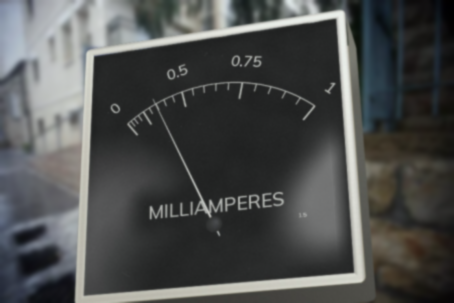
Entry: 0.35 mA
